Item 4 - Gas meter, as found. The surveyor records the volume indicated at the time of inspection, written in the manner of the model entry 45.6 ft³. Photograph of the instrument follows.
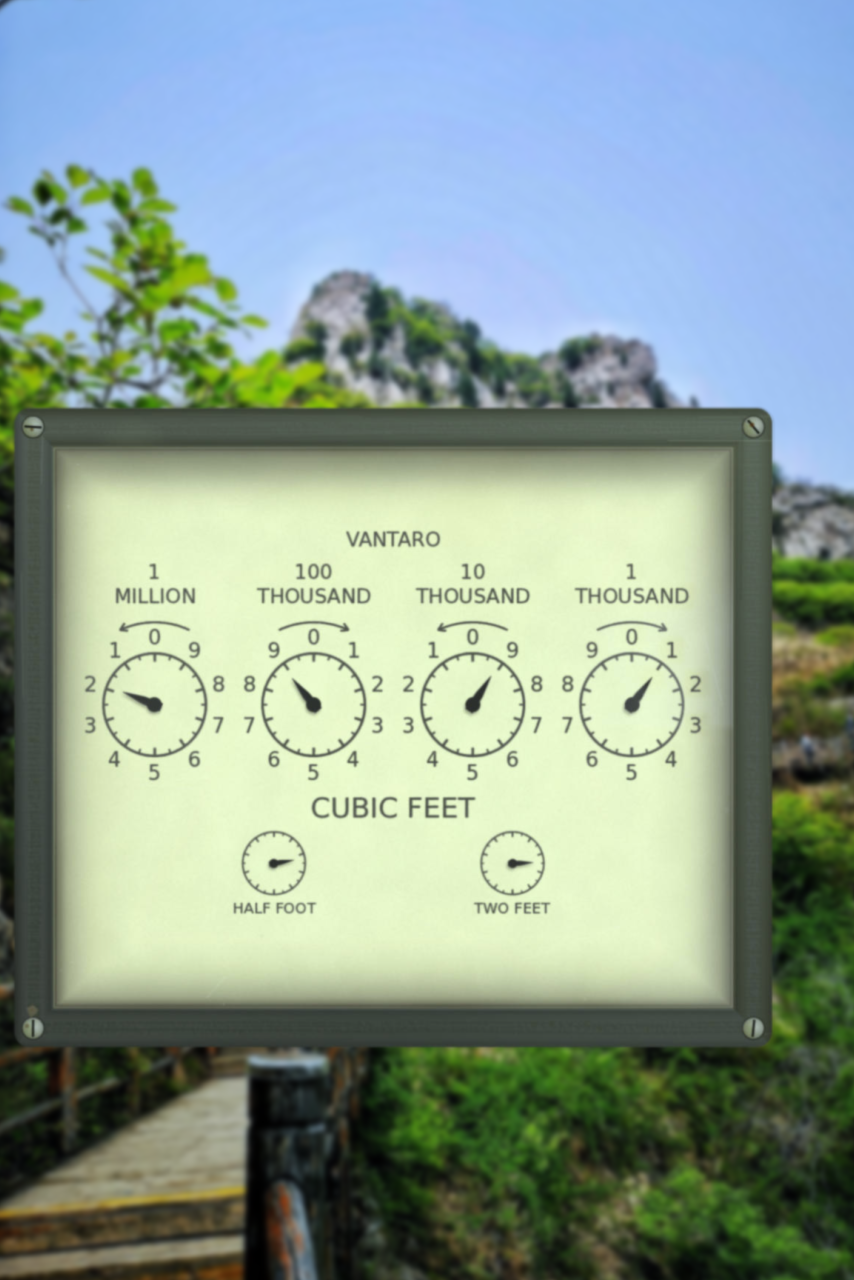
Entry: 189100 ft³
